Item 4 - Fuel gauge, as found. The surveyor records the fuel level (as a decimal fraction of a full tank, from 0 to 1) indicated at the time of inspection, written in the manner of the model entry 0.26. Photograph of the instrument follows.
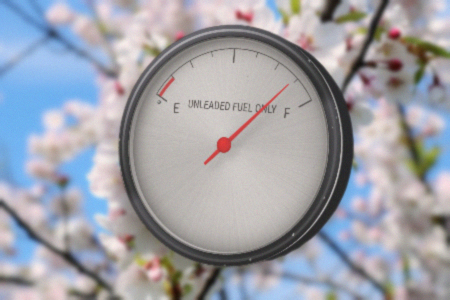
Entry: 0.875
